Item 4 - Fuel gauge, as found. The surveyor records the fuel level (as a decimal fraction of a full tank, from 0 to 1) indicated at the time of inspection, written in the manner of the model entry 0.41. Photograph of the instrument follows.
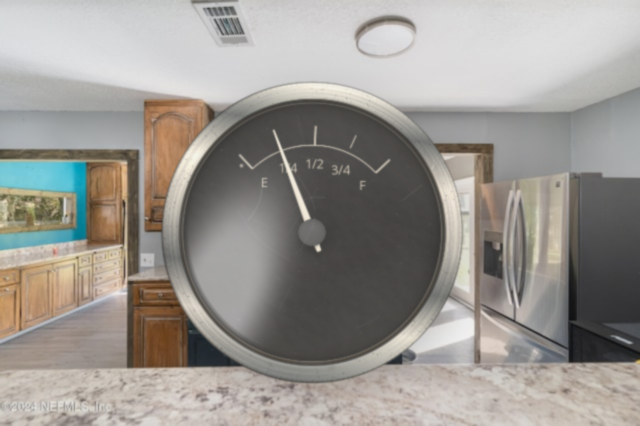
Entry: 0.25
